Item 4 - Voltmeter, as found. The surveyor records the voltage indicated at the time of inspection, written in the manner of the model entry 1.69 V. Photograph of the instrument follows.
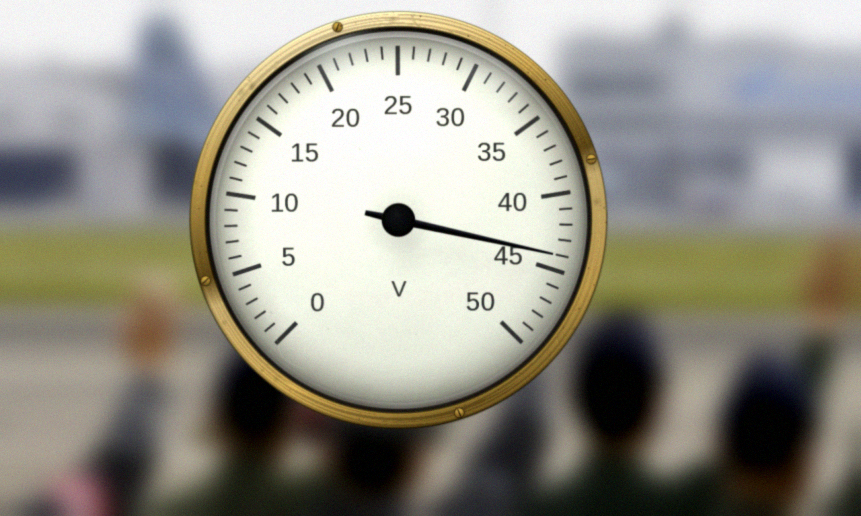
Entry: 44 V
